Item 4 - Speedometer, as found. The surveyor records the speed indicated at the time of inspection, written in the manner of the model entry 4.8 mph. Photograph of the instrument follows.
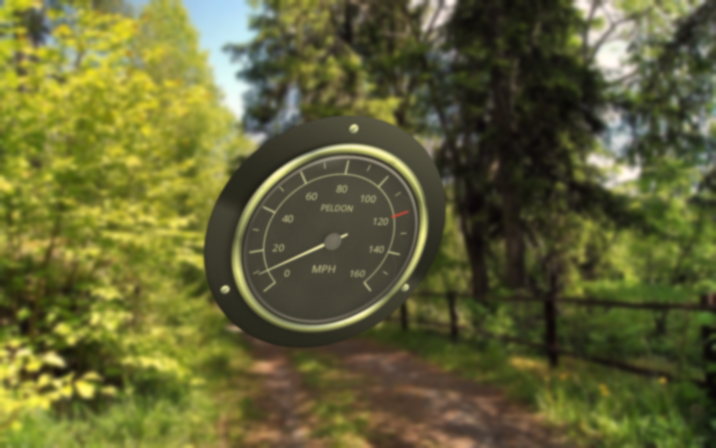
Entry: 10 mph
